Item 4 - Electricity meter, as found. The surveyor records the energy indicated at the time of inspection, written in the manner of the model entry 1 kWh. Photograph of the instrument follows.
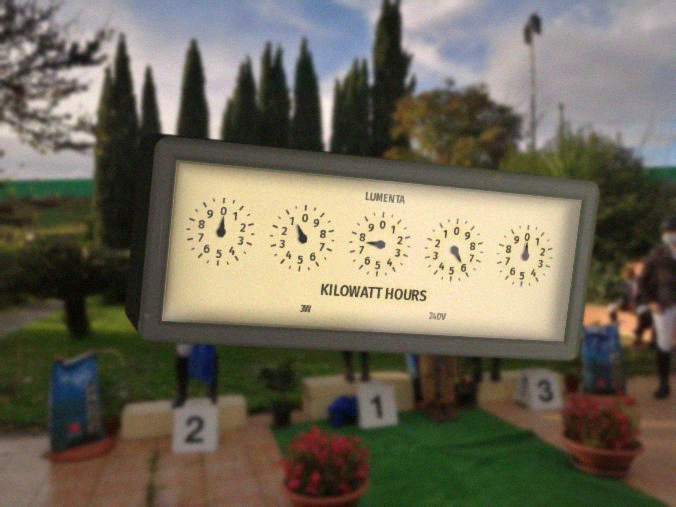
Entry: 760 kWh
